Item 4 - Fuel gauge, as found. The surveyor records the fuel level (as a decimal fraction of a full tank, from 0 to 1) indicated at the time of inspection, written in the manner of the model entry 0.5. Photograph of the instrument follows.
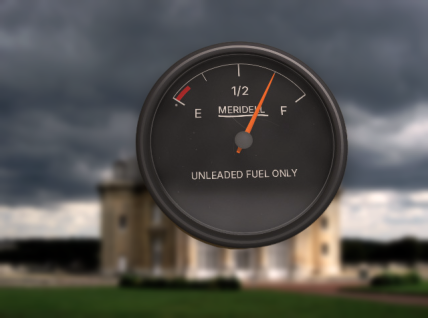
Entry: 0.75
